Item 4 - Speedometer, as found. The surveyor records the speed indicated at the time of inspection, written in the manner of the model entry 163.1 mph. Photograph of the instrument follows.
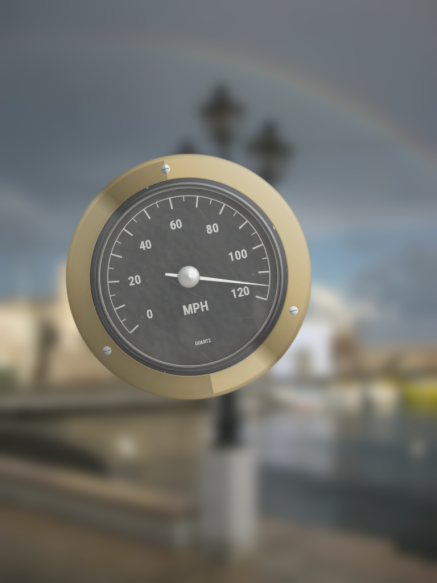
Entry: 115 mph
